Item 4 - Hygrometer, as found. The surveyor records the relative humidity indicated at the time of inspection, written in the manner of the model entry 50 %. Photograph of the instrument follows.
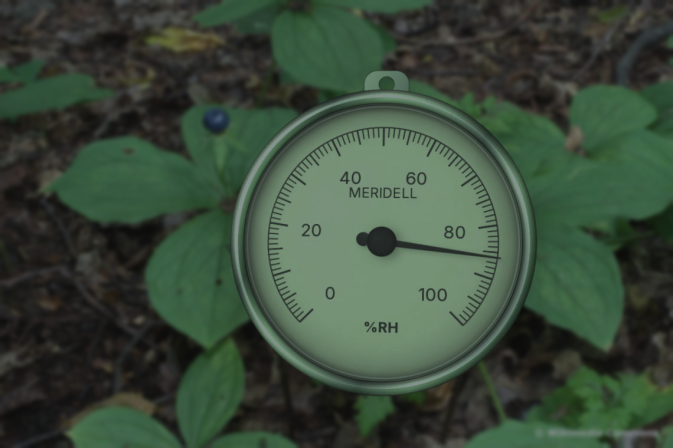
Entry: 86 %
